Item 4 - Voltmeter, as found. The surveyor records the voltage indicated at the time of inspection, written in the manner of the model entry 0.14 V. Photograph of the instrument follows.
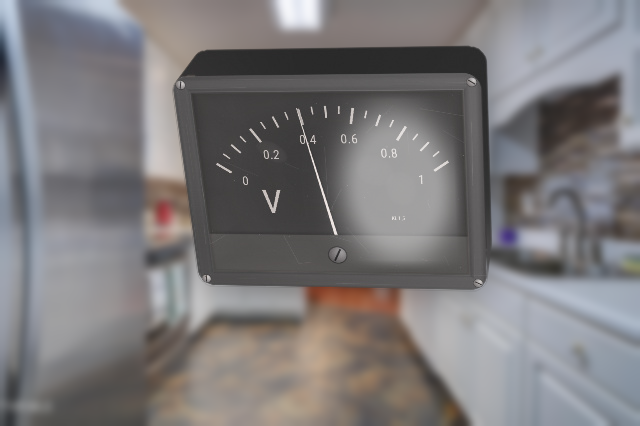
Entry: 0.4 V
